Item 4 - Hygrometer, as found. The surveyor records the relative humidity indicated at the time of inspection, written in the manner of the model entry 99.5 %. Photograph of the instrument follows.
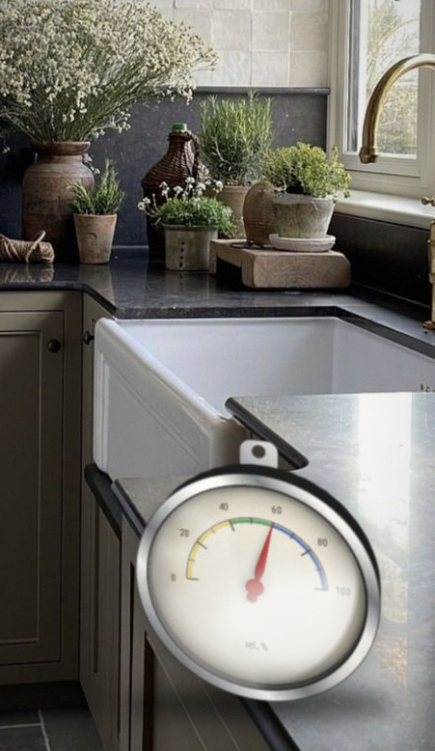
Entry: 60 %
